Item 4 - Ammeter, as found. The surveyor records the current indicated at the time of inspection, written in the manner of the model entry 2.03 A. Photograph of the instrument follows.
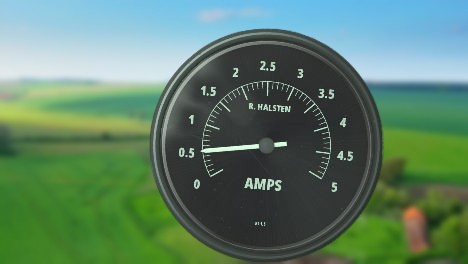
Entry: 0.5 A
